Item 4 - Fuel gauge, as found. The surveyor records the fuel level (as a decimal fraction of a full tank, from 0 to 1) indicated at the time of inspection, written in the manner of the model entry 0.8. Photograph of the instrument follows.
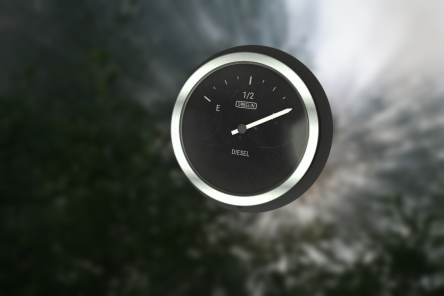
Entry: 1
